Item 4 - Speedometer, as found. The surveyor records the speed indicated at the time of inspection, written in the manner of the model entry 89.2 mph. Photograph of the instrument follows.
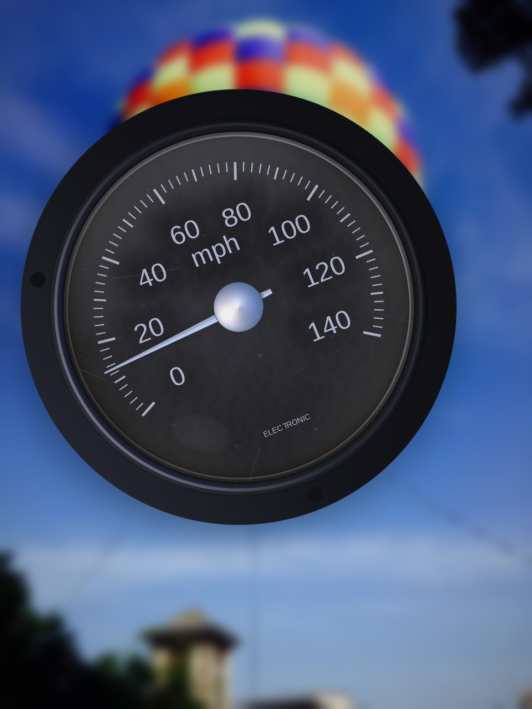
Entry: 13 mph
